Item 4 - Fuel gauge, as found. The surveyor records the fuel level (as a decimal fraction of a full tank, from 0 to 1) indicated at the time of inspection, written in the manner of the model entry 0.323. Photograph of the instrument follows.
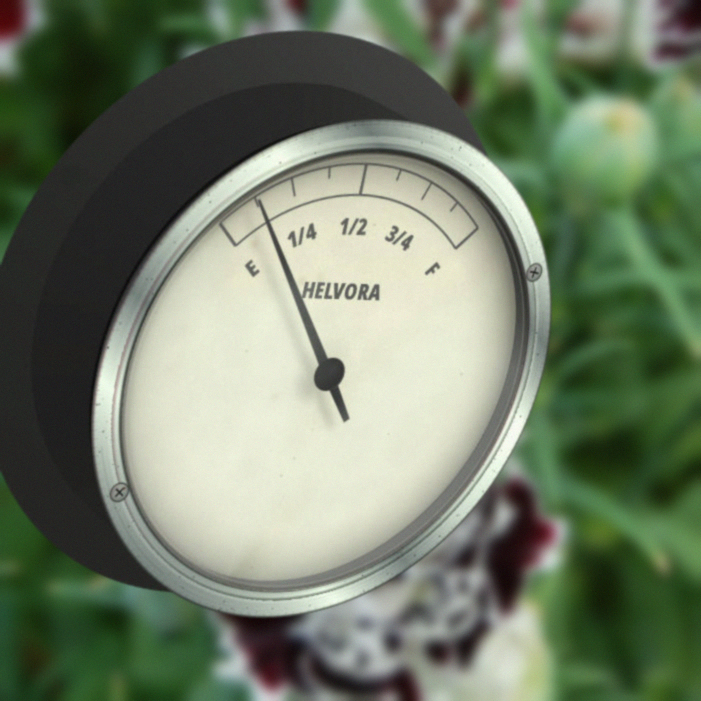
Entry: 0.125
